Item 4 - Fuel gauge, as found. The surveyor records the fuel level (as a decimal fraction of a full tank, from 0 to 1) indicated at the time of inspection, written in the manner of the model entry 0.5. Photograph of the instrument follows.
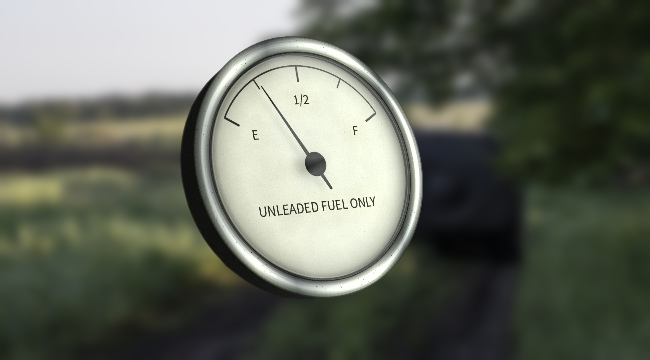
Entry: 0.25
